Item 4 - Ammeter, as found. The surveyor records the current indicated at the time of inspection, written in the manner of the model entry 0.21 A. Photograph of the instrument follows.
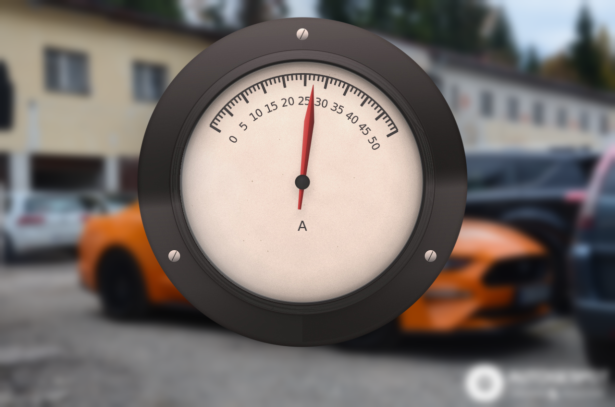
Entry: 27 A
